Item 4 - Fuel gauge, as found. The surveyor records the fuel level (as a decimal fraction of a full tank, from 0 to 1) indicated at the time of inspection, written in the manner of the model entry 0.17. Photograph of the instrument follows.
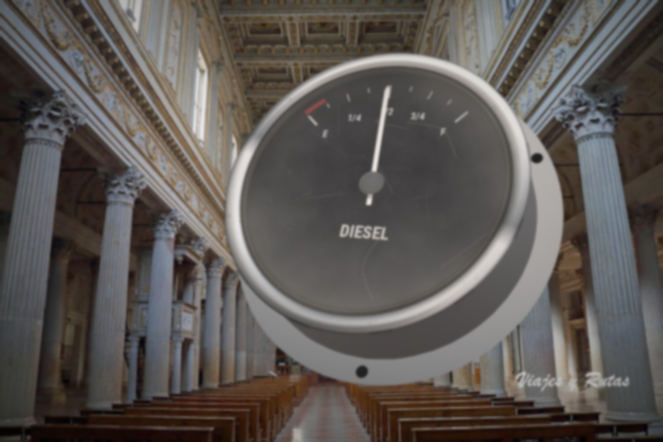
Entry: 0.5
